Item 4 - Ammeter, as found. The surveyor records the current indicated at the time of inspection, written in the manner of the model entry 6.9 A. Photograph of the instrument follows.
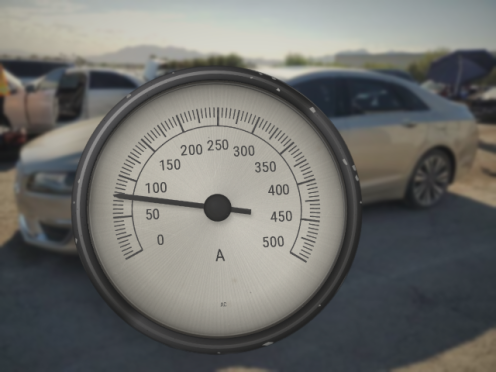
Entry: 75 A
